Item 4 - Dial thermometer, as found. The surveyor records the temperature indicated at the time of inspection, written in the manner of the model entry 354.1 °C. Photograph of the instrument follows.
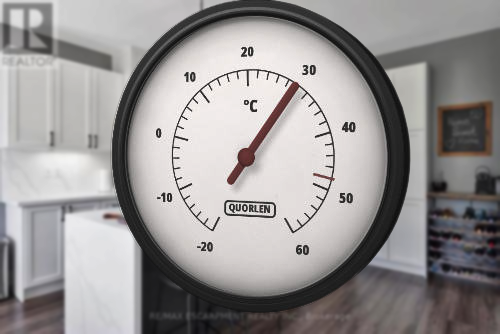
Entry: 30 °C
